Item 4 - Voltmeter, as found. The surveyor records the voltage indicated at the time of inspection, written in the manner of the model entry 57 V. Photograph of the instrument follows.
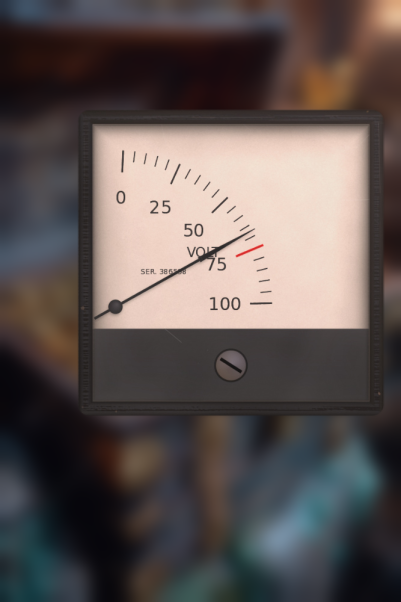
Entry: 67.5 V
